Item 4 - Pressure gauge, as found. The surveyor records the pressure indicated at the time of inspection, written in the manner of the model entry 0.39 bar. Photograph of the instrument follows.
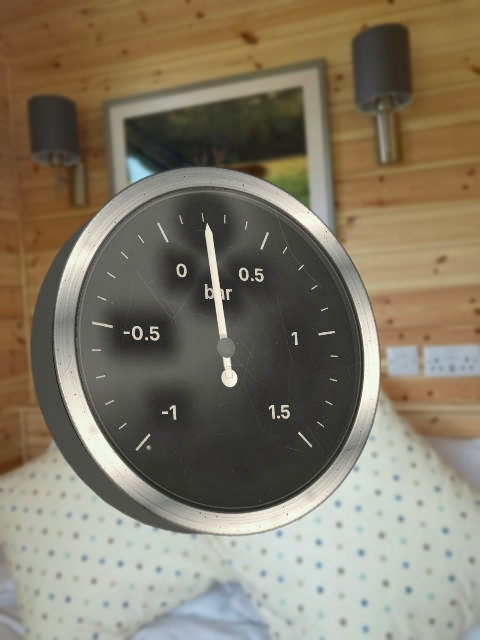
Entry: 0.2 bar
